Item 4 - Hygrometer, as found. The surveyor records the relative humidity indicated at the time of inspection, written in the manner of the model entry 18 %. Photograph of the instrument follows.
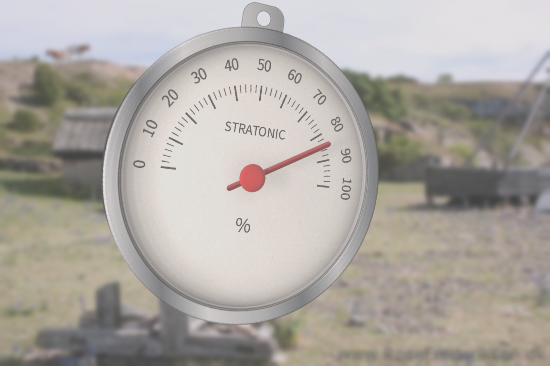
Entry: 84 %
